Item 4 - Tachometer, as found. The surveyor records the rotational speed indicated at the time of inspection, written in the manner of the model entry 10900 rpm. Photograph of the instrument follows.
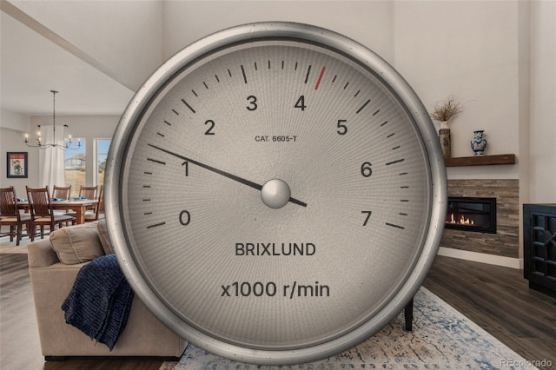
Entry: 1200 rpm
